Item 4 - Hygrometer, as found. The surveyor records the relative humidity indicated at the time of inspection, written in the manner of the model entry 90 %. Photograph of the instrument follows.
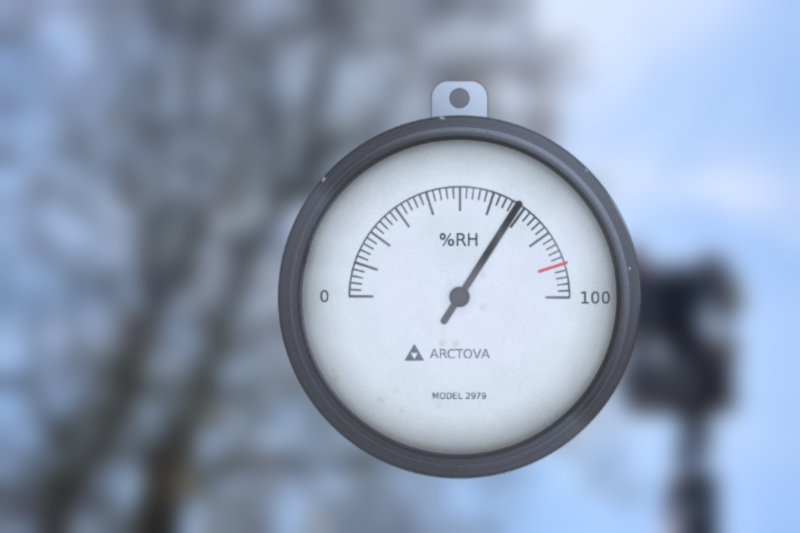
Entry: 68 %
